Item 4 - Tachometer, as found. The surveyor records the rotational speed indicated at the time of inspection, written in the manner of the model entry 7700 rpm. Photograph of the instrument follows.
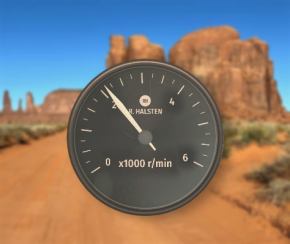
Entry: 2125 rpm
